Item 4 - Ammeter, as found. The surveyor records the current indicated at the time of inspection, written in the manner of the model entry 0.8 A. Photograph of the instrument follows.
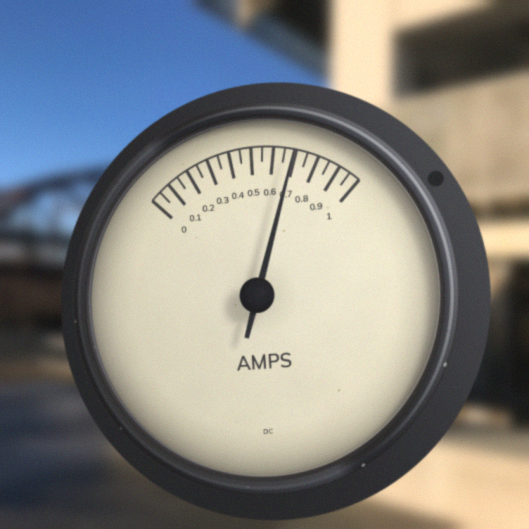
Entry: 0.7 A
